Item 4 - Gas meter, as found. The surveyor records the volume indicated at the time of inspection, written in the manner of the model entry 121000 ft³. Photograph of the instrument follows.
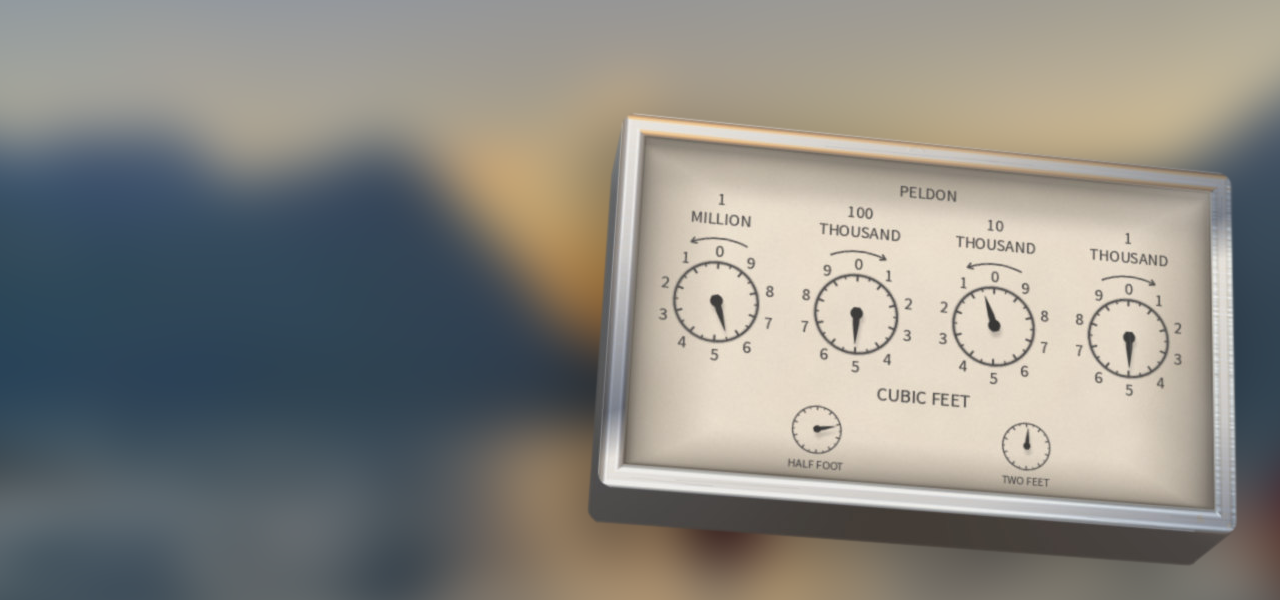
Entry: 550500 ft³
